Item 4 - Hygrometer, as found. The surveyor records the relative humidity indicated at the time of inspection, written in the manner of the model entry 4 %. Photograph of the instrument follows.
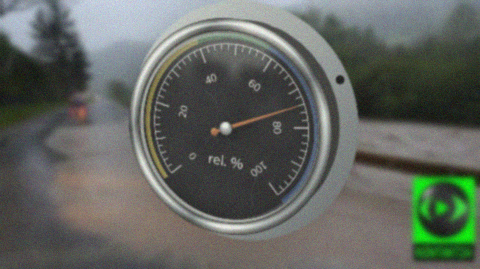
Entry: 74 %
